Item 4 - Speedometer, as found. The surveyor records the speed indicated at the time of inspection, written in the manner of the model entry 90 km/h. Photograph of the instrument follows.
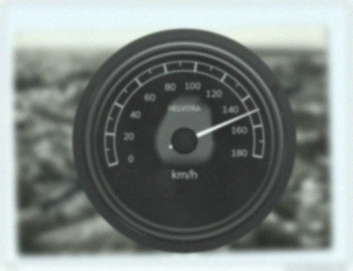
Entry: 150 km/h
